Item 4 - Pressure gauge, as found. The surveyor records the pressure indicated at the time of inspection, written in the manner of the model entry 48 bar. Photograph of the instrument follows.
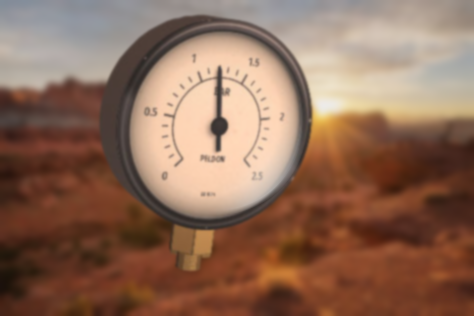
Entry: 1.2 bar
